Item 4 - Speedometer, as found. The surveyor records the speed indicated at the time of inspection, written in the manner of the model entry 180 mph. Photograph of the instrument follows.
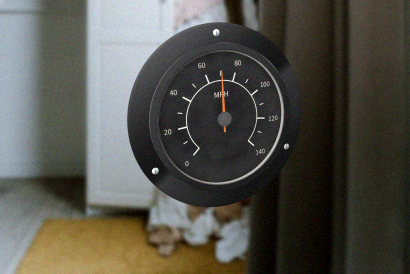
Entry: 70 mph
